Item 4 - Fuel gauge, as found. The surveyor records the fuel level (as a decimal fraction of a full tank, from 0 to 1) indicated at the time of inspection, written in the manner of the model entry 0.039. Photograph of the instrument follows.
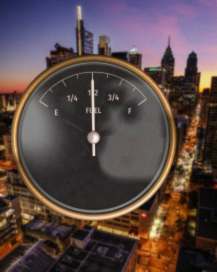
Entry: 0.5
